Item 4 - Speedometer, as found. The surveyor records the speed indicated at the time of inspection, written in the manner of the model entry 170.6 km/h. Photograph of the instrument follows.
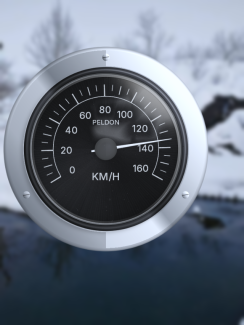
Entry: 135 km/h
